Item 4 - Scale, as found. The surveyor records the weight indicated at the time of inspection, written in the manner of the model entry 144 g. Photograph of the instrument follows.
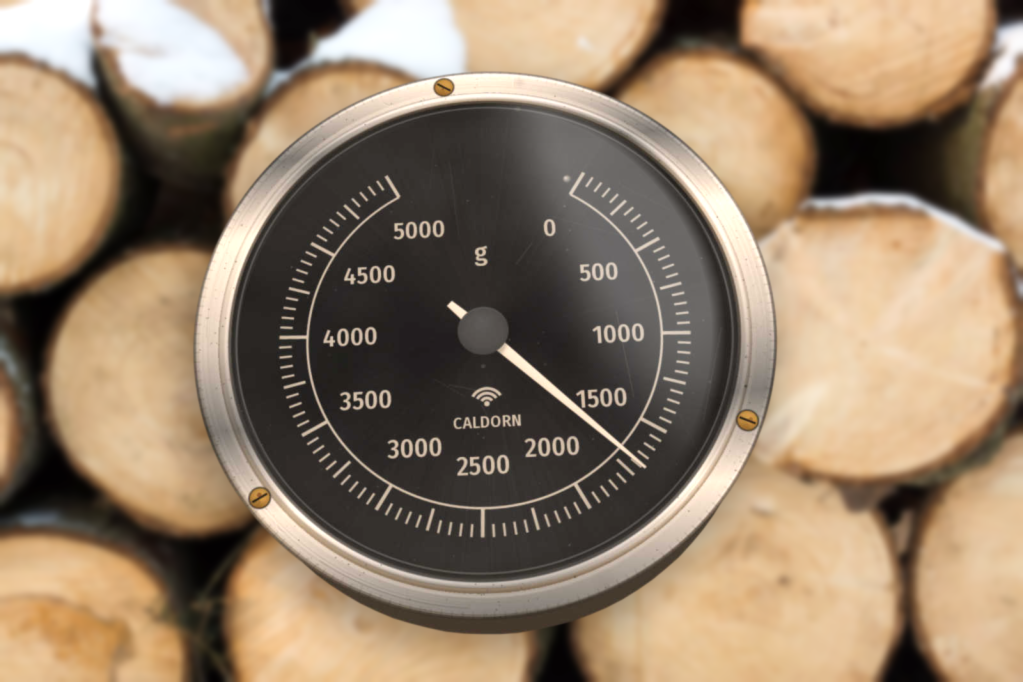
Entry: 1700 g
